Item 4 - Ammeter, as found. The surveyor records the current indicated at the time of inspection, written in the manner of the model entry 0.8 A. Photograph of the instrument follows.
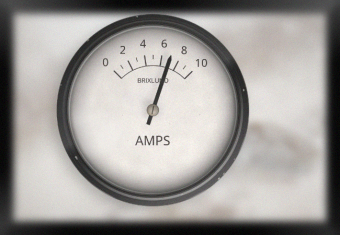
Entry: 7 A
